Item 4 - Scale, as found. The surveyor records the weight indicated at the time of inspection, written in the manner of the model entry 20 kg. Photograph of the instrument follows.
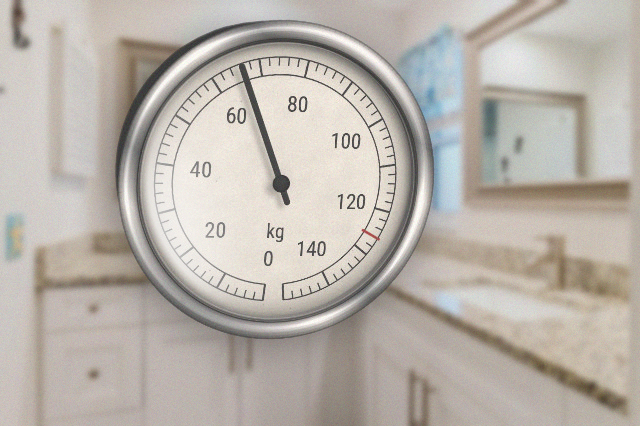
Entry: 66 kg
